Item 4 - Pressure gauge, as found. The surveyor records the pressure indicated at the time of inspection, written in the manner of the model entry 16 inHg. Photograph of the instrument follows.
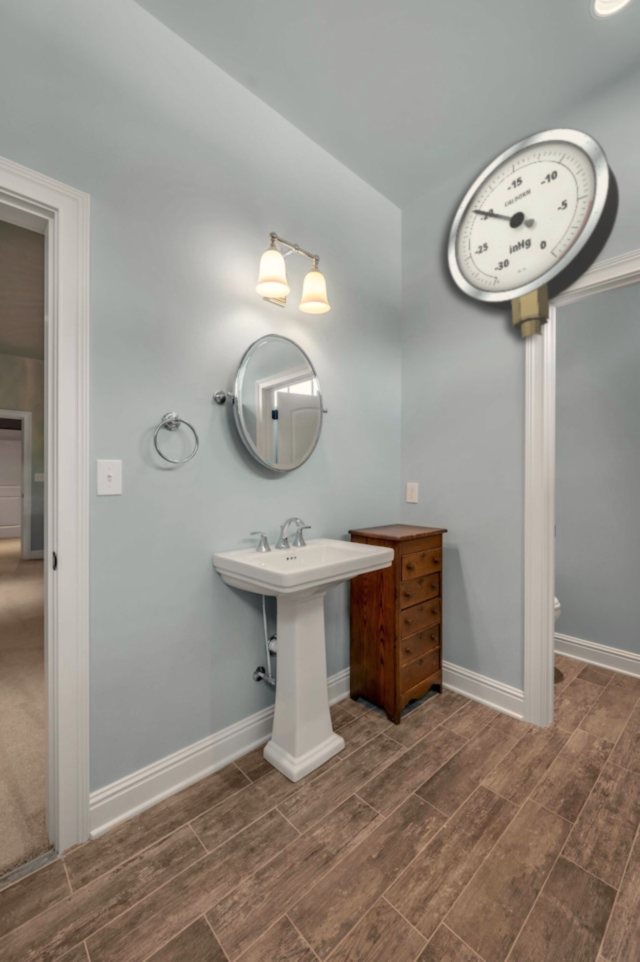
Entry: -20 inHg
